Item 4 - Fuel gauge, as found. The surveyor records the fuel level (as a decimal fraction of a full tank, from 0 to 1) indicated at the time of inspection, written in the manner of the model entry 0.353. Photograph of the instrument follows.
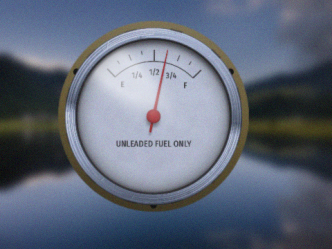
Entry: 0.625
